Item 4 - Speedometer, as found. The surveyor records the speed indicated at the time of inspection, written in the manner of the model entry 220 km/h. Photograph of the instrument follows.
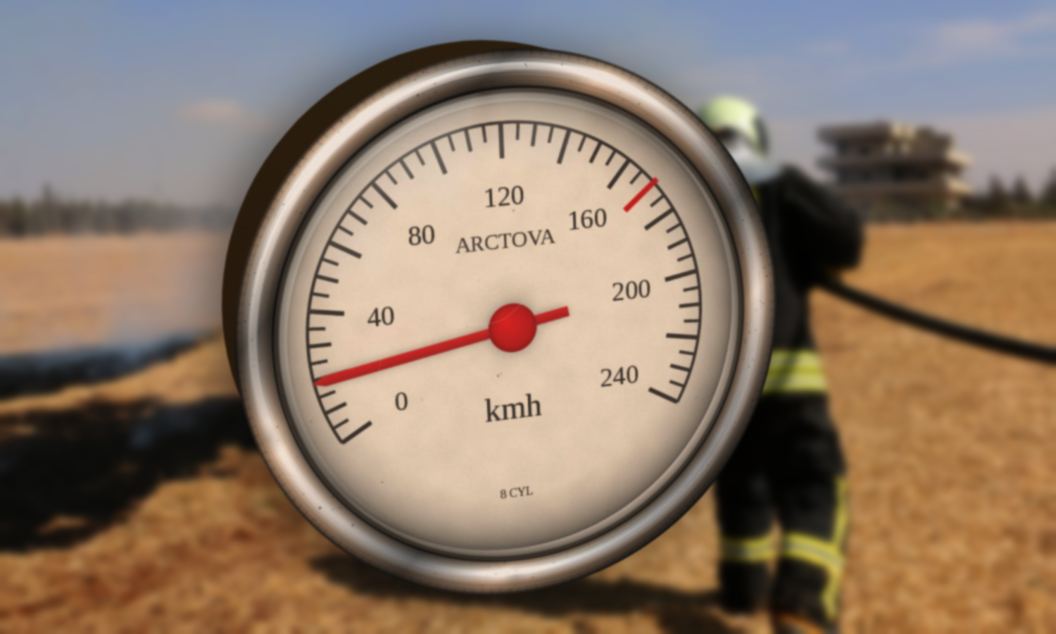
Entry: 20 km/h
